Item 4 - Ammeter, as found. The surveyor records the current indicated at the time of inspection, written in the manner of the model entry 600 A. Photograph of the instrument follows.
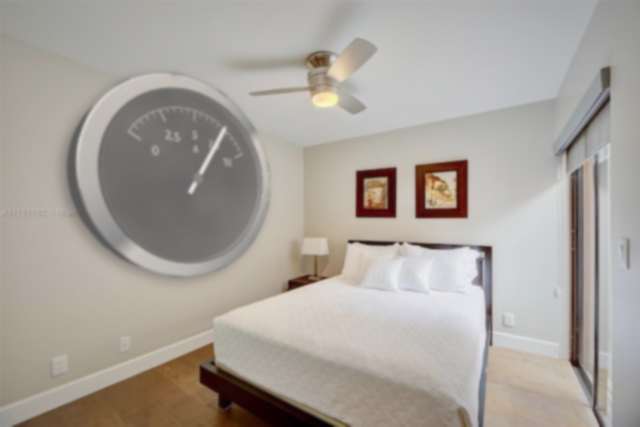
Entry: 7.5 A
